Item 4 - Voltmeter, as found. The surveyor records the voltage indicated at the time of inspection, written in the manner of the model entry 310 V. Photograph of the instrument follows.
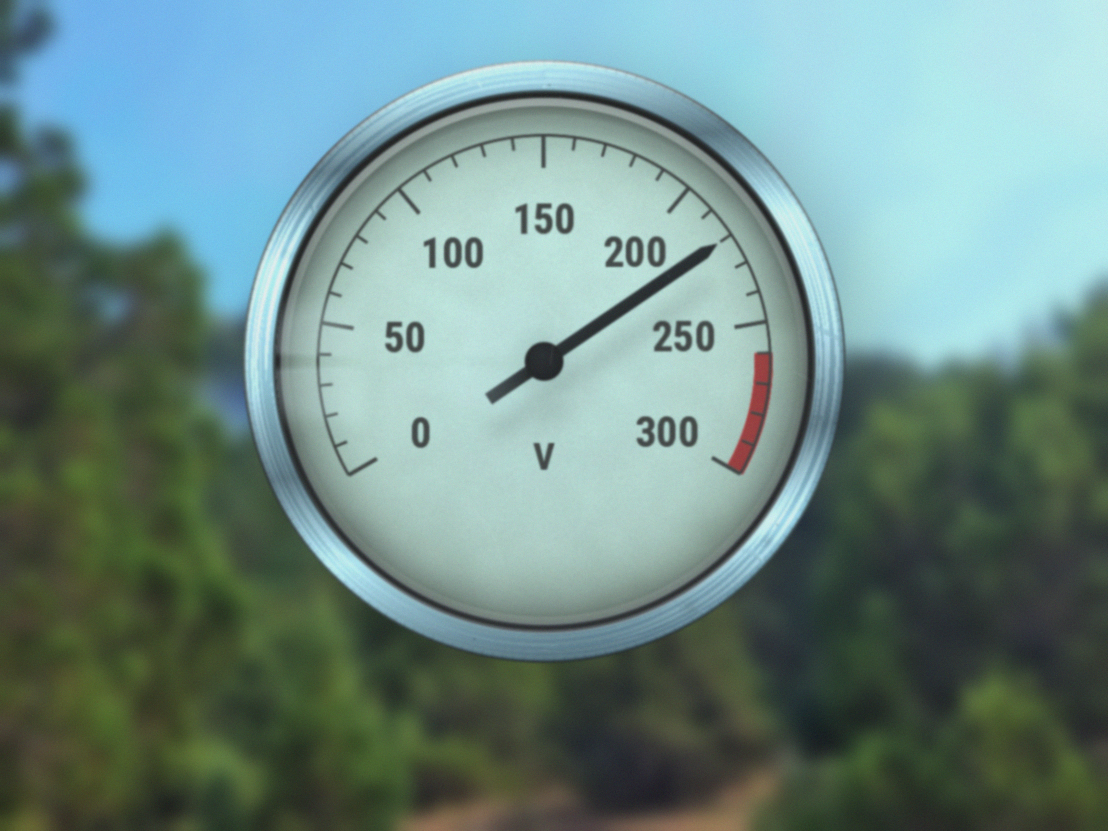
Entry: 220 V
